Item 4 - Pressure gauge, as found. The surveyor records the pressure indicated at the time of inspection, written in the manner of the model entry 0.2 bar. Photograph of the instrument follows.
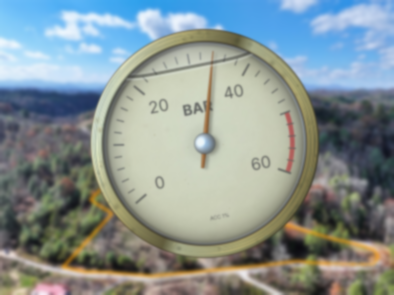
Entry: 34 bar
